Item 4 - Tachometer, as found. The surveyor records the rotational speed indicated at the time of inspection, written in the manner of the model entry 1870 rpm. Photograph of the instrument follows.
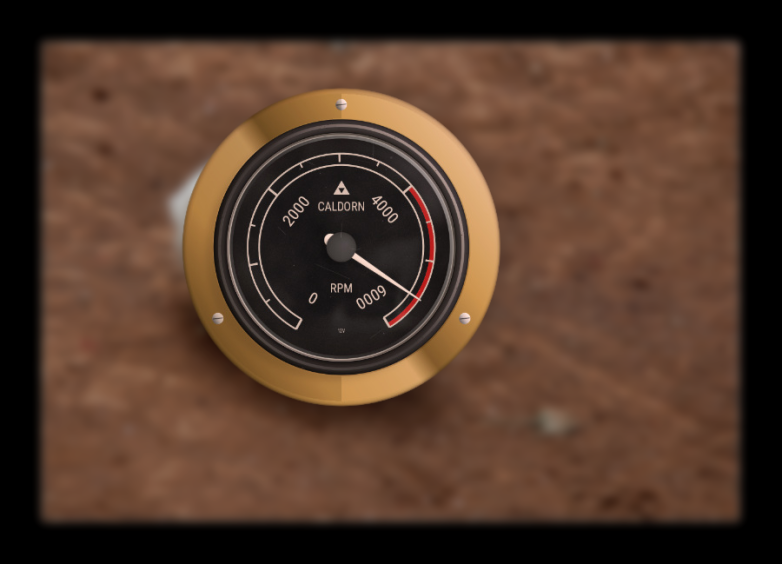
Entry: 5500 rpm
